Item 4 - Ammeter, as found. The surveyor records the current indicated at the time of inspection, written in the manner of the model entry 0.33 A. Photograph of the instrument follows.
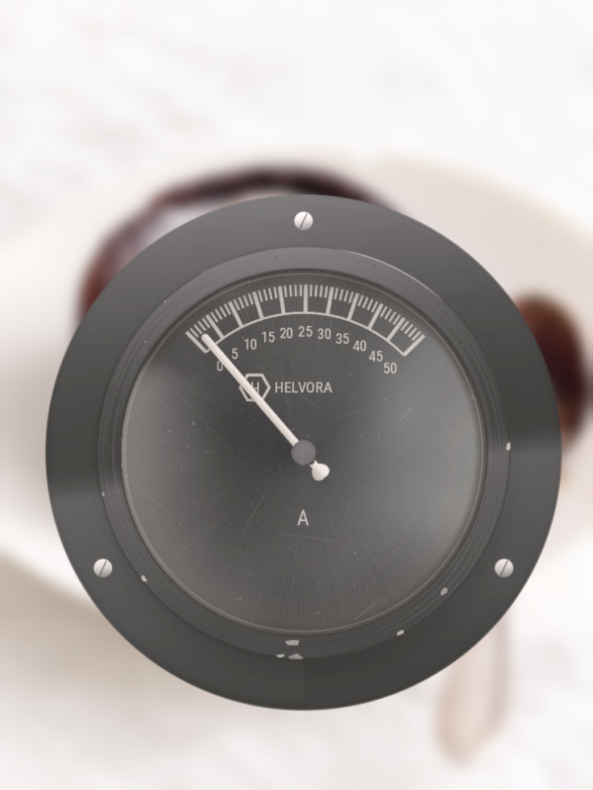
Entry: 2 A
